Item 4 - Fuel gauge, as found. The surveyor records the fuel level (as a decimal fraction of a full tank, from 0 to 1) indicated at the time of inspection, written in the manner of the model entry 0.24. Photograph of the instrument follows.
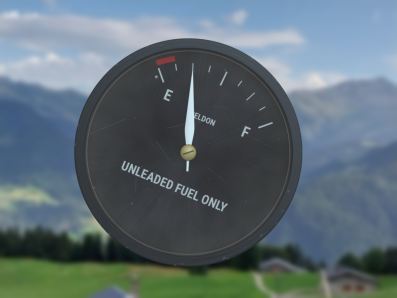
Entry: 0.25
